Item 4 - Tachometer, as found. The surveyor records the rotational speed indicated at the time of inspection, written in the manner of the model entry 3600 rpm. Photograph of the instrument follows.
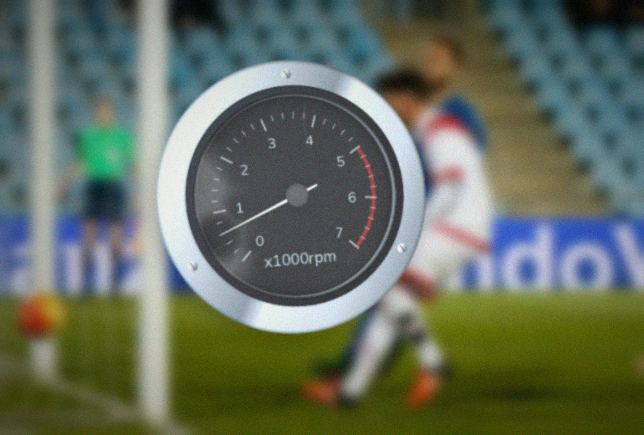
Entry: 600 rpm
